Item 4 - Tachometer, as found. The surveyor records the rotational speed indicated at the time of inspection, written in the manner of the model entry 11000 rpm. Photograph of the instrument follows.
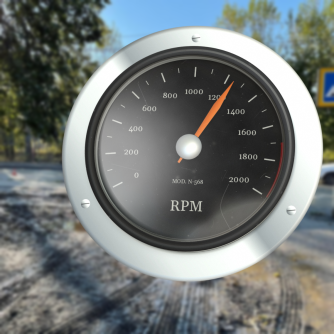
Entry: 1250 rpm
